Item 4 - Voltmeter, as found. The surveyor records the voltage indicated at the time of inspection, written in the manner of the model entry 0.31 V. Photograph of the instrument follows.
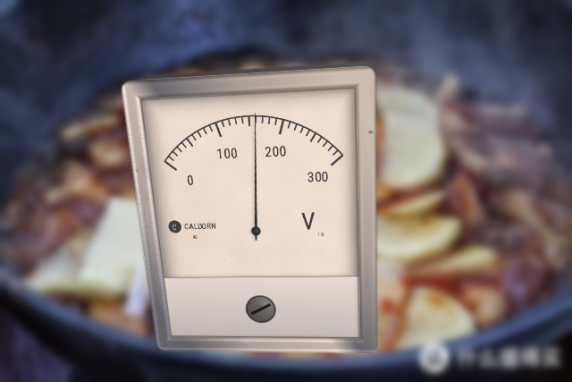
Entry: 160 V
